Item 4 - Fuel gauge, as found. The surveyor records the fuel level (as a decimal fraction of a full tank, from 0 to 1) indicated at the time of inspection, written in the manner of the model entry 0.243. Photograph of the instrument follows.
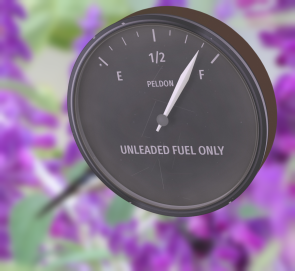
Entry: 0.875
